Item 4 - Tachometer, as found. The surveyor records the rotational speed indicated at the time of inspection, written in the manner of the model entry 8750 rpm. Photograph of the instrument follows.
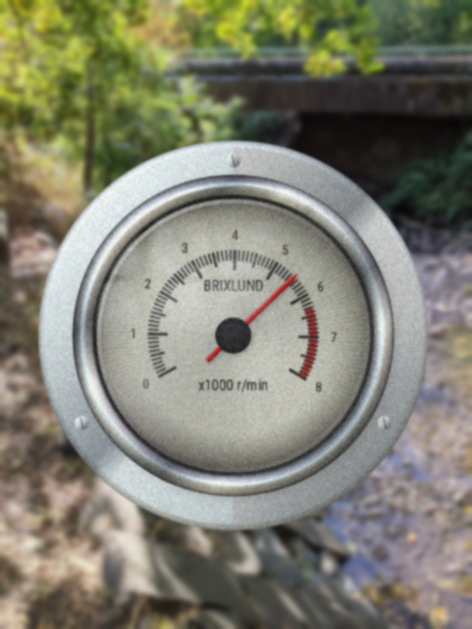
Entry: 5500 rpm
